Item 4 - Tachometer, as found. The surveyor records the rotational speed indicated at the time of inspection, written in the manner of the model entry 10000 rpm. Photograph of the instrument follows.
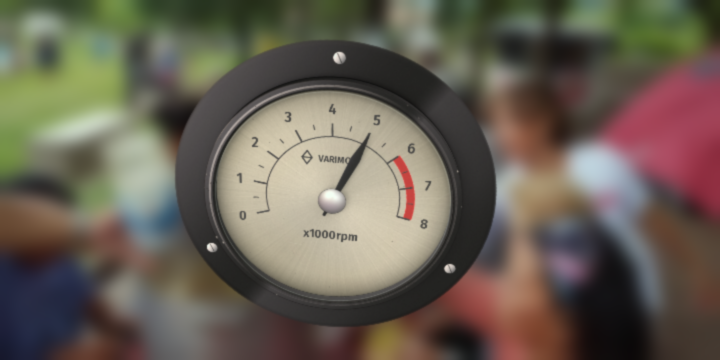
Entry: 5000 rpm
